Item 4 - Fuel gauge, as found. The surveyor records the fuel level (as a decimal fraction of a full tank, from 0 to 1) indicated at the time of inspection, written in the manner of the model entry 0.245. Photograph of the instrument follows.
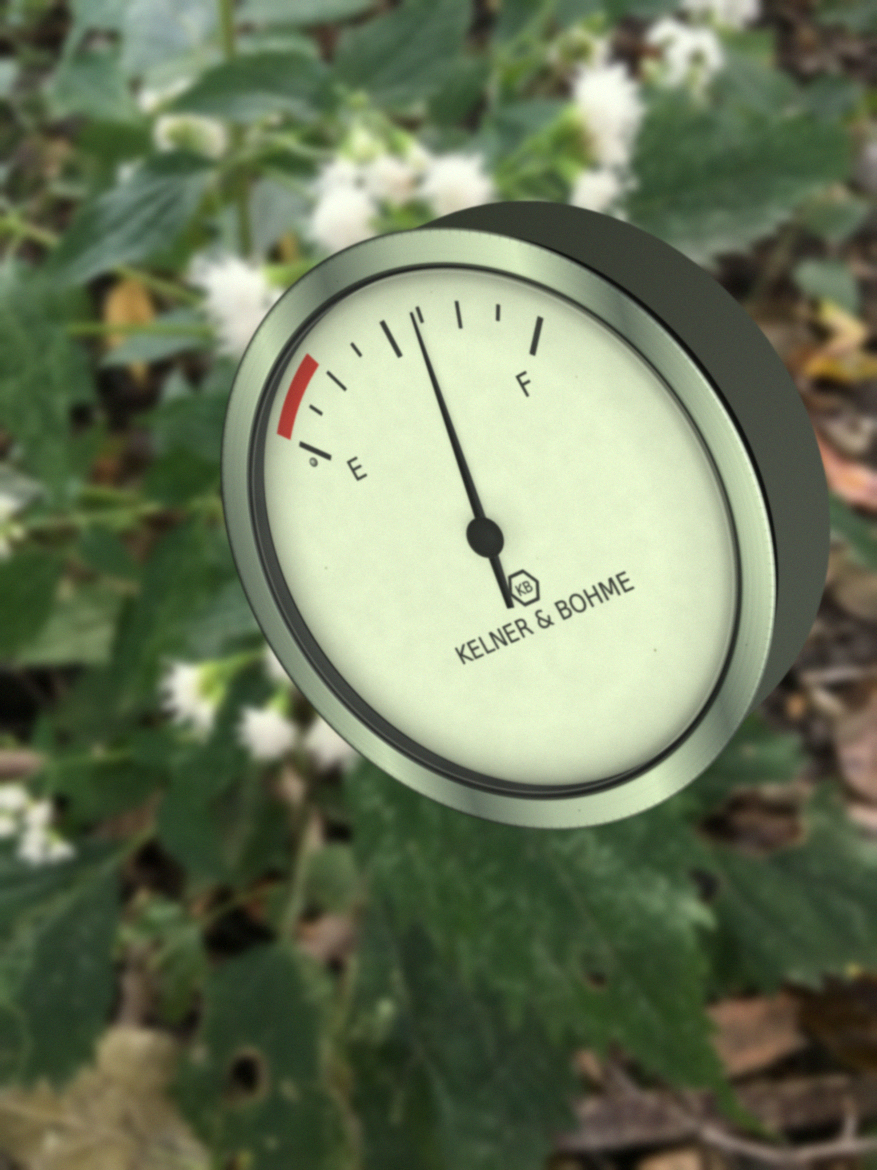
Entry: 0.625
